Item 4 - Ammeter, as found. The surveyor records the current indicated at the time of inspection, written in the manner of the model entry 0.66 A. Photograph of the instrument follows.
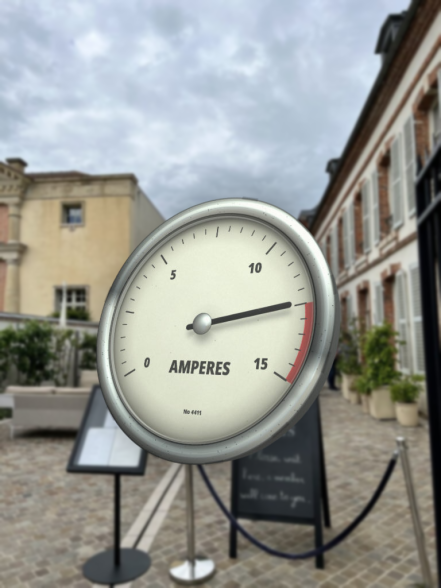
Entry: 12.5 A
